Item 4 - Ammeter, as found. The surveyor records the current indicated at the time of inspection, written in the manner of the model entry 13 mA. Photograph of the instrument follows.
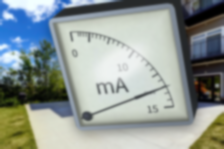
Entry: 13.5 mA
